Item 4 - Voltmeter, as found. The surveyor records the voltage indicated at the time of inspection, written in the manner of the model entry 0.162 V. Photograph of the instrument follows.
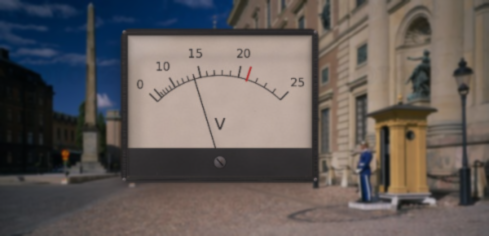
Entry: 14 V
